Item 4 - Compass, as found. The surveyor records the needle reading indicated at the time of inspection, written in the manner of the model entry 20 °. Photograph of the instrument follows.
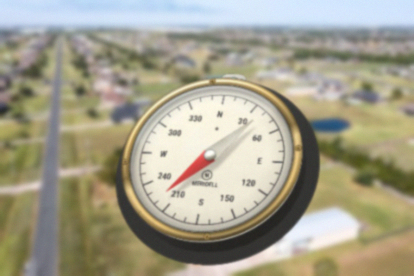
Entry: 220 °
